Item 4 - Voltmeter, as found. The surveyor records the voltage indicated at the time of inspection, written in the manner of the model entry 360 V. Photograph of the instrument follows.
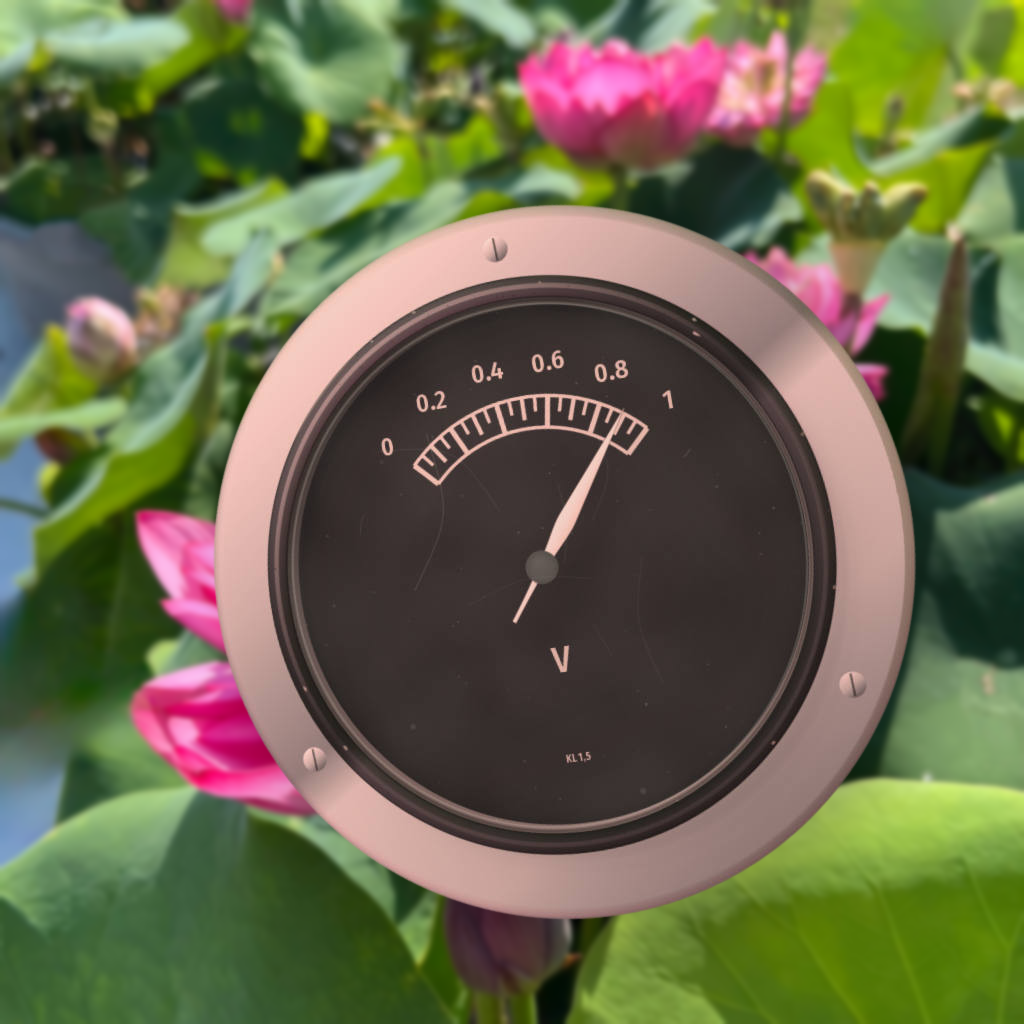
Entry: 0.9 V
